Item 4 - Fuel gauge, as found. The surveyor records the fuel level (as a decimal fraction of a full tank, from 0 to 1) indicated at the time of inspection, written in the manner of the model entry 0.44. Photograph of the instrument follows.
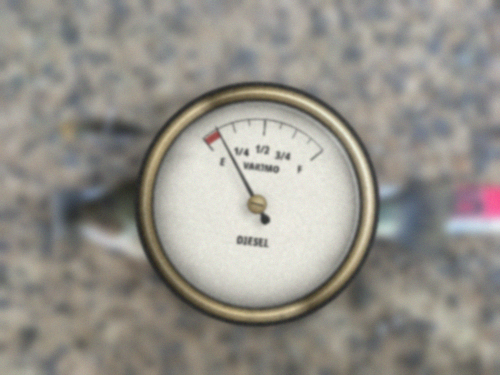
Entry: 0.125
